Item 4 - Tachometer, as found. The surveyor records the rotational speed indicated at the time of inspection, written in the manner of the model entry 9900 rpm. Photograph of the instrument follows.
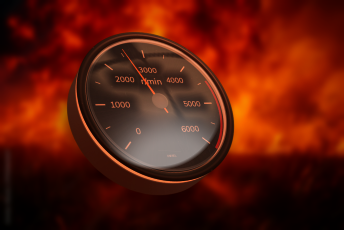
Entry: 2500 rpm
